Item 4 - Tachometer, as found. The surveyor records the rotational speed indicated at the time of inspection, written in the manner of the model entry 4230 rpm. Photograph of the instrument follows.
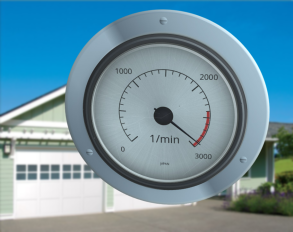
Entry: 2900 rpm
